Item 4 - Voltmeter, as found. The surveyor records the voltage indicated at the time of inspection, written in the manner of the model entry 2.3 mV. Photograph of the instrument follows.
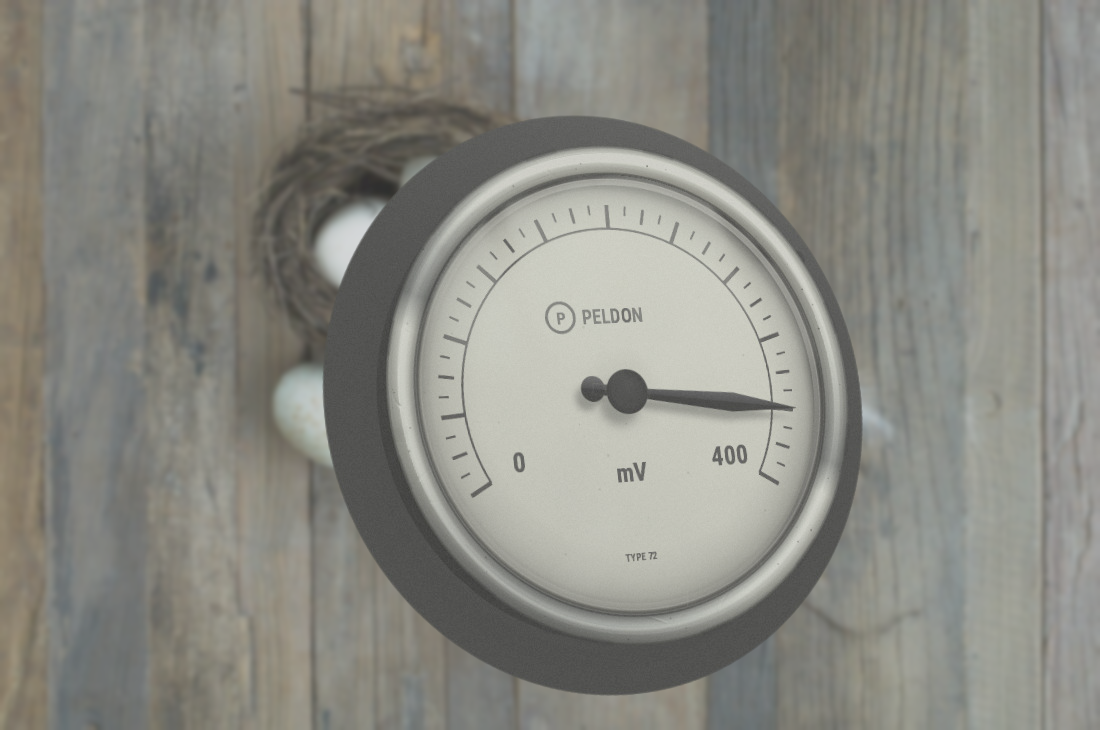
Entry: 360 mV
